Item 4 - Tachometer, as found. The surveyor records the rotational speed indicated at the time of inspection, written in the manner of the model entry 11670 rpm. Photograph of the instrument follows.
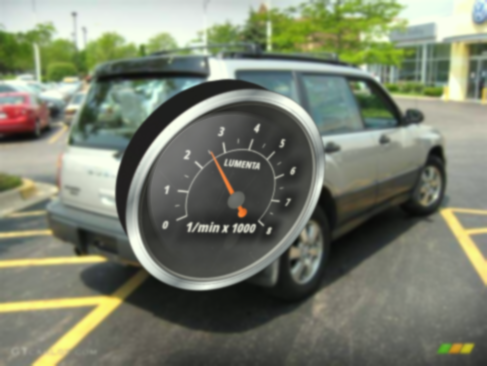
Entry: 2500 rpm
